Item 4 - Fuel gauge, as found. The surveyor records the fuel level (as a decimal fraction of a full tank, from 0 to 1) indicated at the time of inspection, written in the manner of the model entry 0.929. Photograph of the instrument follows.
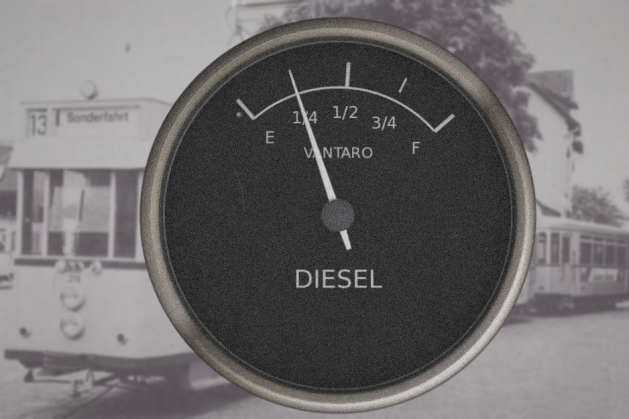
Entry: 0.25
